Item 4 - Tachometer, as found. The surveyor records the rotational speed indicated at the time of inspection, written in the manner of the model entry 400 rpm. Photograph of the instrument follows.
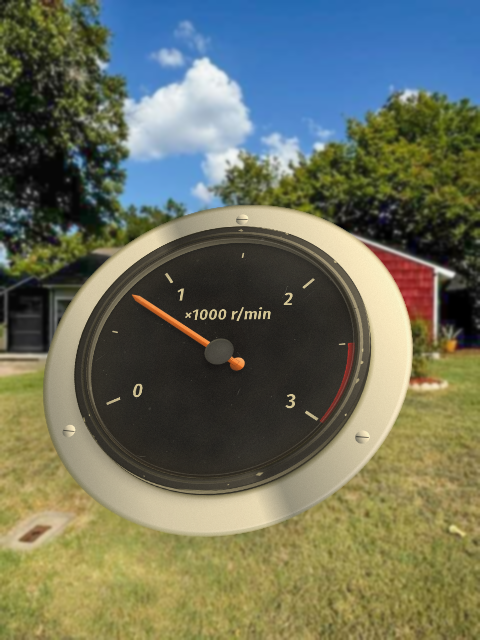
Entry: 750 rpm
